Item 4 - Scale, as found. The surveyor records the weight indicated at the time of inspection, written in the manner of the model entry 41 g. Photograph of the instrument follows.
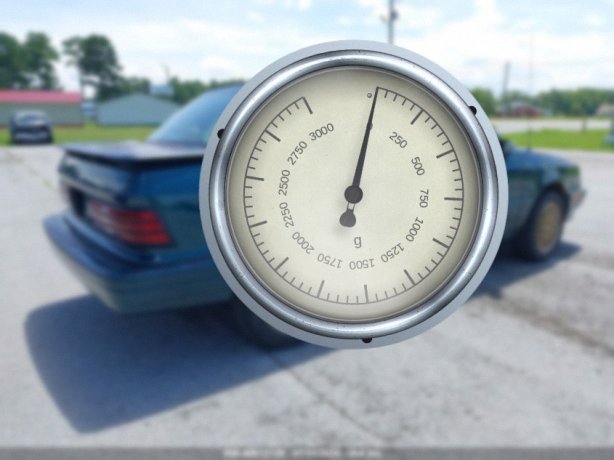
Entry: 0 g
